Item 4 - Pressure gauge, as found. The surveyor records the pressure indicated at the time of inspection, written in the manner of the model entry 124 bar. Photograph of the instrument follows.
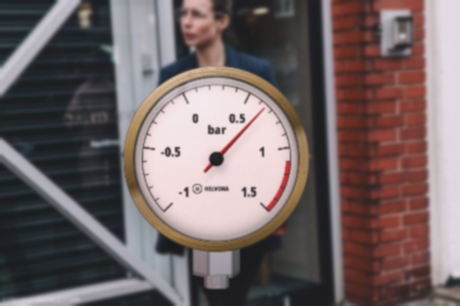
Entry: 0.65 bar
